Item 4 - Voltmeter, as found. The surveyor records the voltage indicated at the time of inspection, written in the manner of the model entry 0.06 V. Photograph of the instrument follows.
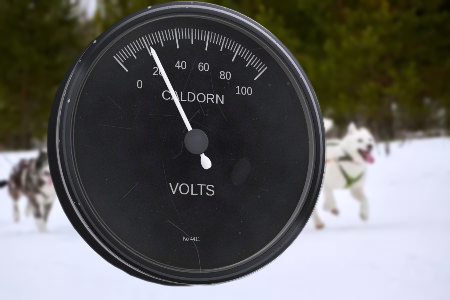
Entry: 20 V
